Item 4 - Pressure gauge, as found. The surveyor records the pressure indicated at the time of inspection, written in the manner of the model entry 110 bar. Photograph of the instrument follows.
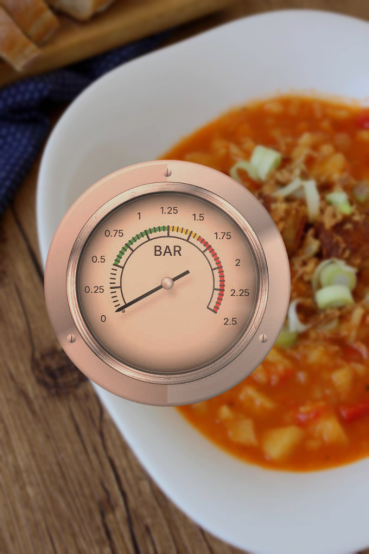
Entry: 0 bar
